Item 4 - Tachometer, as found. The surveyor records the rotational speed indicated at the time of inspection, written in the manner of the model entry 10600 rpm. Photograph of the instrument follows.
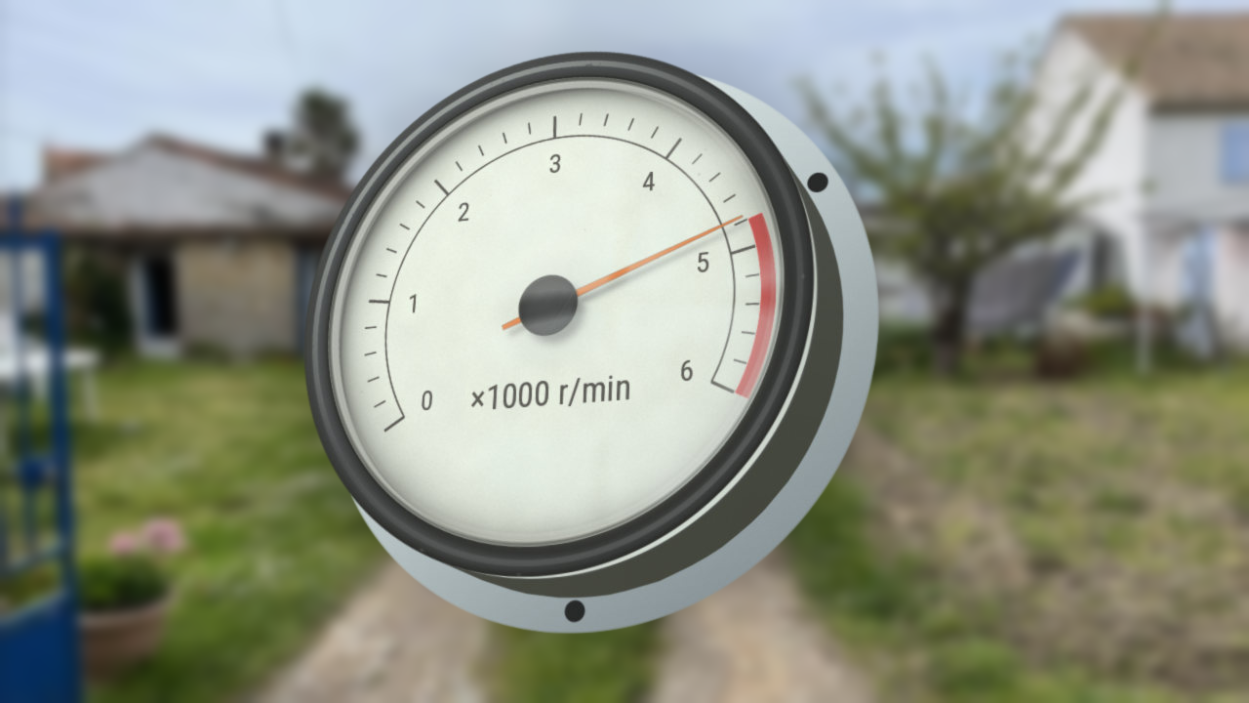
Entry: 4800 rpm
